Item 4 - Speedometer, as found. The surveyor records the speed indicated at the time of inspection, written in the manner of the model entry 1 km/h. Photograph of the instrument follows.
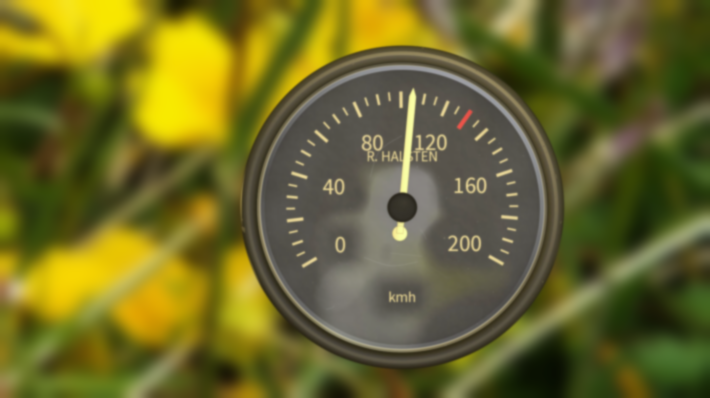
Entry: 105 km/h
